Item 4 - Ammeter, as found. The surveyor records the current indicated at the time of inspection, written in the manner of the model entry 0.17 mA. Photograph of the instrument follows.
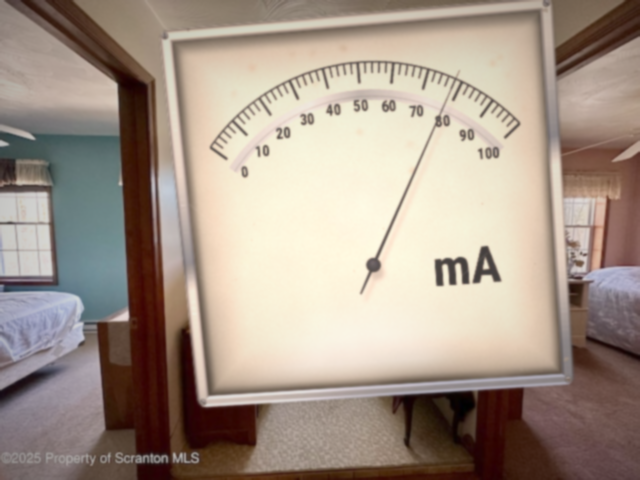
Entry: 78 mA
